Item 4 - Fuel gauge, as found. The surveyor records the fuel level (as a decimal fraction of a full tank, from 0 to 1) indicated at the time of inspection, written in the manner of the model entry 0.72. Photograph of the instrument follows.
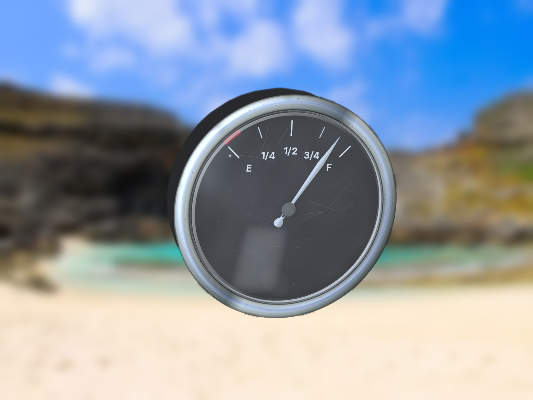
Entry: 0.875
